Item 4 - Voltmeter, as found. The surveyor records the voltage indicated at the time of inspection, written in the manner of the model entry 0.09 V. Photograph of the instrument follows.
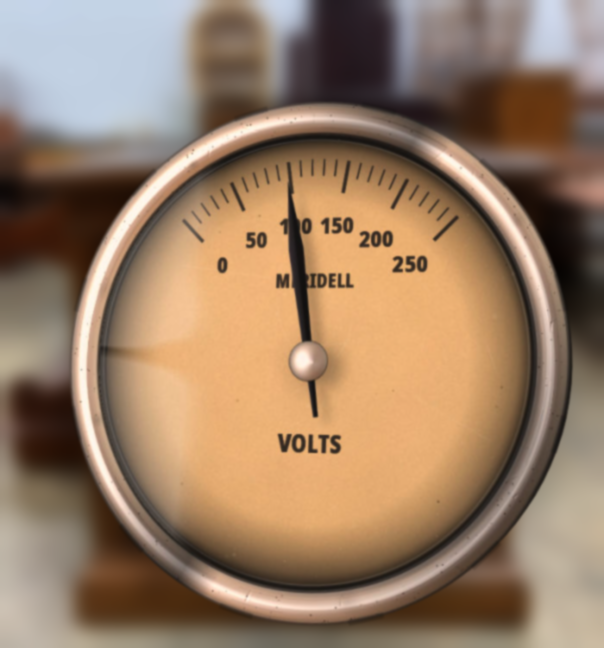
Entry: 100 V
